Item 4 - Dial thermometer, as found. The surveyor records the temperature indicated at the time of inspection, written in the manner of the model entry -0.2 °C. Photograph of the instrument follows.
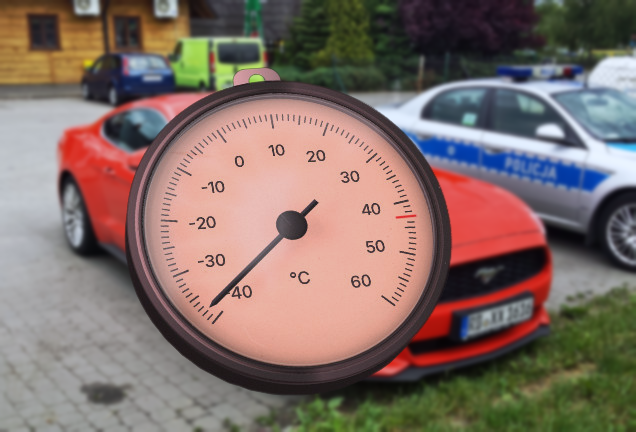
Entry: -38 °C
